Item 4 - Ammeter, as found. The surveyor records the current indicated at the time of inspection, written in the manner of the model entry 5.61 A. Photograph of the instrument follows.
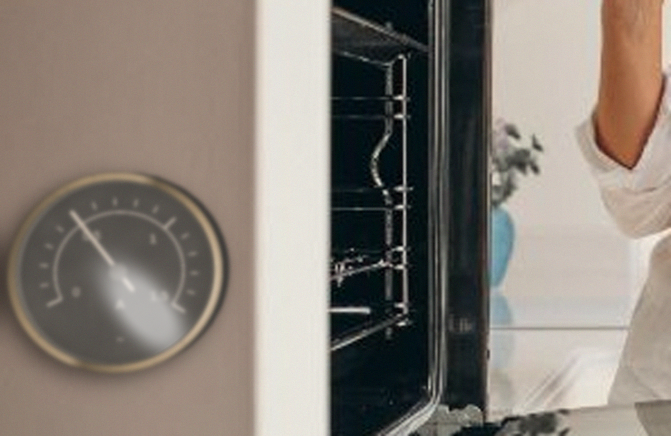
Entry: 0.5 A
